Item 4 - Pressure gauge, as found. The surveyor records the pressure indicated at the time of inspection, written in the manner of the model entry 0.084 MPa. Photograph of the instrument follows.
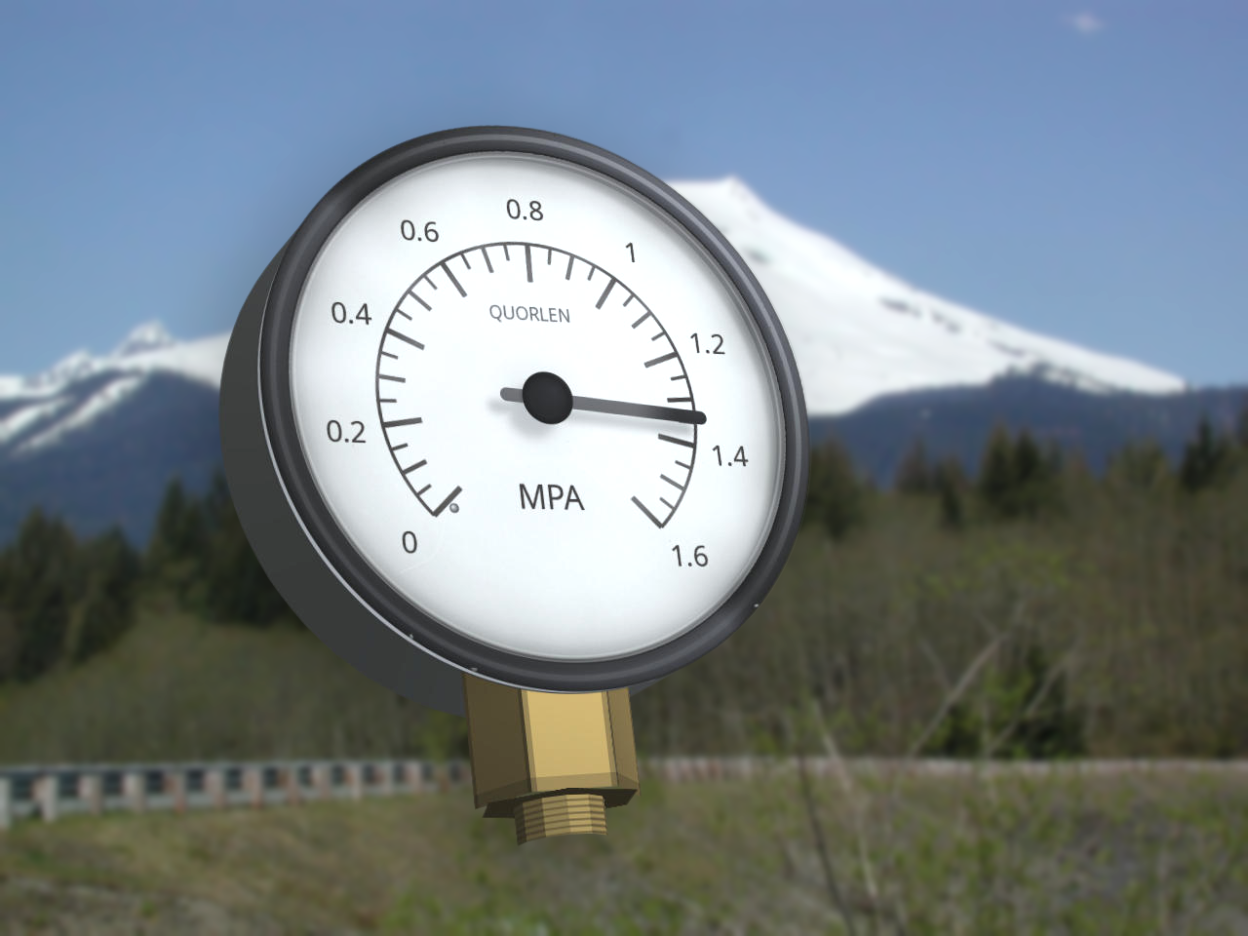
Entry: 1.35 MPa
